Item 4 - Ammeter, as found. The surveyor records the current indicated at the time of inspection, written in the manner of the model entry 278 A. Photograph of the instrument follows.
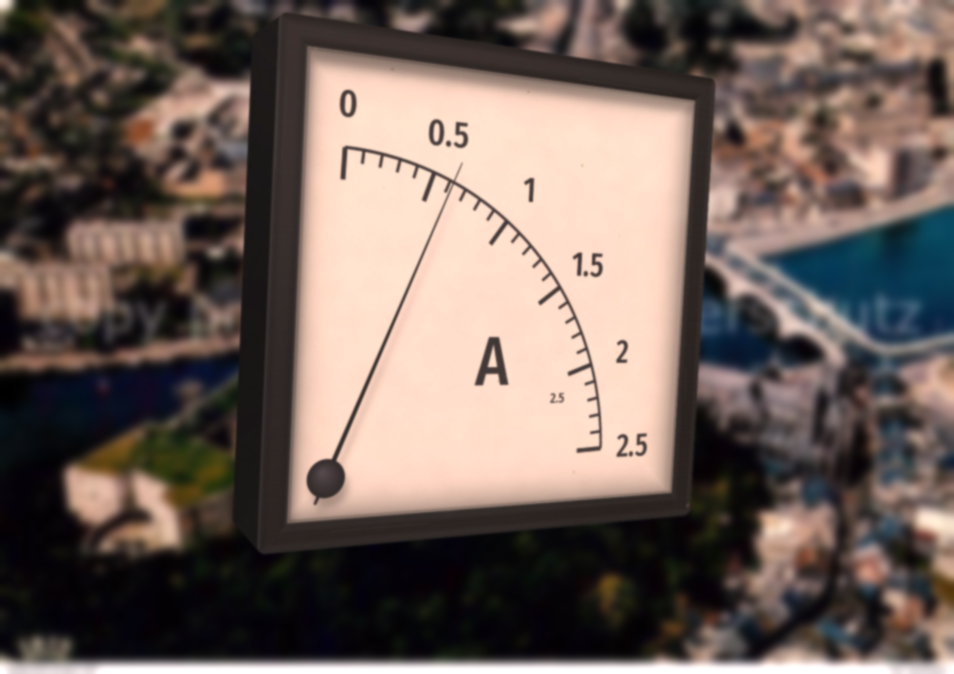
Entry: 0.6 A
